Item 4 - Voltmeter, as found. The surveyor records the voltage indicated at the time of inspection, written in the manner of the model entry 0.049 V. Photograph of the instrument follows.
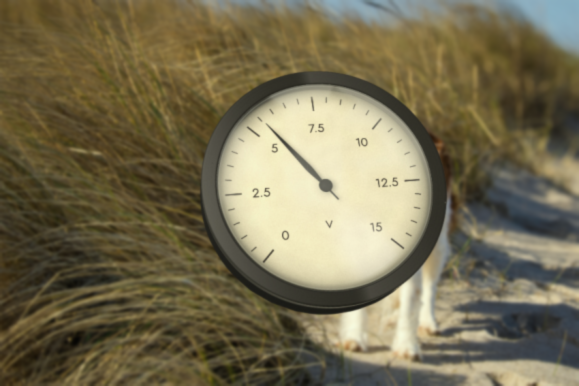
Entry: 5.5 V
